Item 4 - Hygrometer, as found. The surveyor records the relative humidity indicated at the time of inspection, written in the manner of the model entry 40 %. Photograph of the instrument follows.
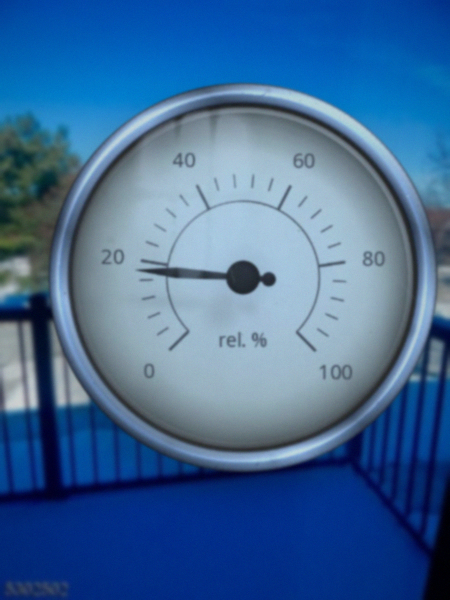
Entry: 18 %
